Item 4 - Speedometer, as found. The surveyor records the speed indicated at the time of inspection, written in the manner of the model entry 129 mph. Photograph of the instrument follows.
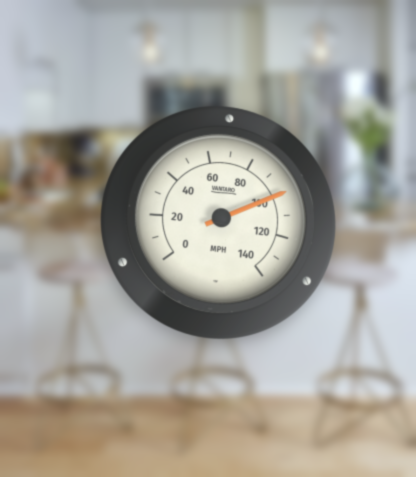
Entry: 100 mph
